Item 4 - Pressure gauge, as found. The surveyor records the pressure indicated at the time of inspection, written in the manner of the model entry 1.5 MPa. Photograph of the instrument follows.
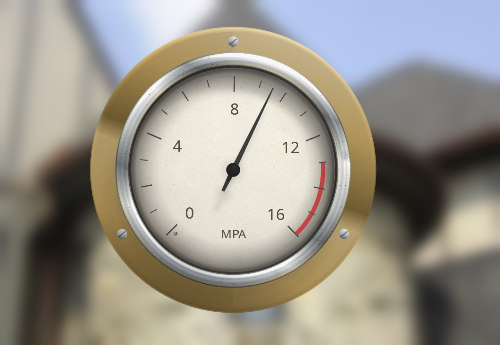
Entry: 9.5 MPa
